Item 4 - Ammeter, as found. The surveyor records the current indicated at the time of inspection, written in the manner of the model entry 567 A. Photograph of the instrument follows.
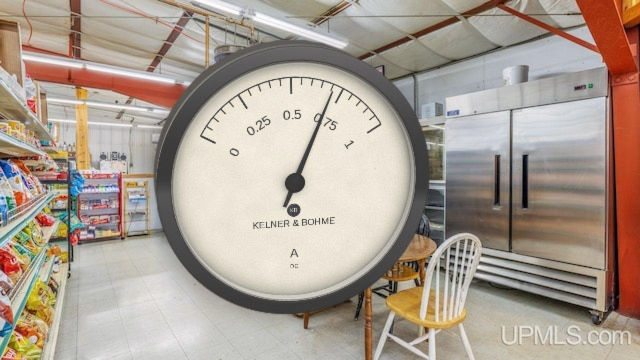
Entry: 0.7 A
